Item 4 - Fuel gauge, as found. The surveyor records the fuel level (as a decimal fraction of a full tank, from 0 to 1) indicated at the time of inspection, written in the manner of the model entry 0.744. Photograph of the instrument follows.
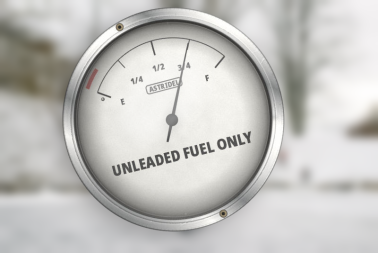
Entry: 0.75
